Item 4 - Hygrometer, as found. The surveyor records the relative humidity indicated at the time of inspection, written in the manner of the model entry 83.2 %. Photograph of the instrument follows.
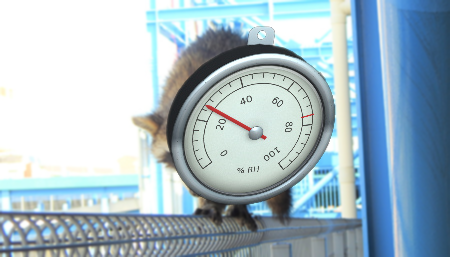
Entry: 26 %
